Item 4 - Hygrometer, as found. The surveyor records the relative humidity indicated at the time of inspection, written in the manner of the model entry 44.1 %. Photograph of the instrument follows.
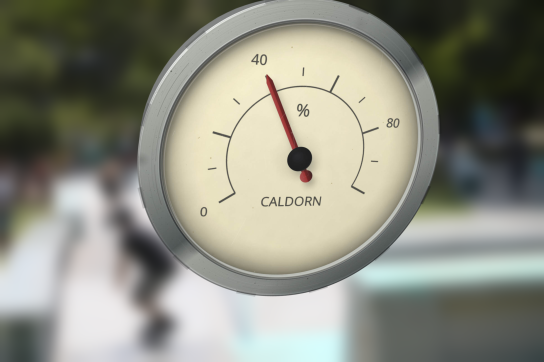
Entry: 40 %
